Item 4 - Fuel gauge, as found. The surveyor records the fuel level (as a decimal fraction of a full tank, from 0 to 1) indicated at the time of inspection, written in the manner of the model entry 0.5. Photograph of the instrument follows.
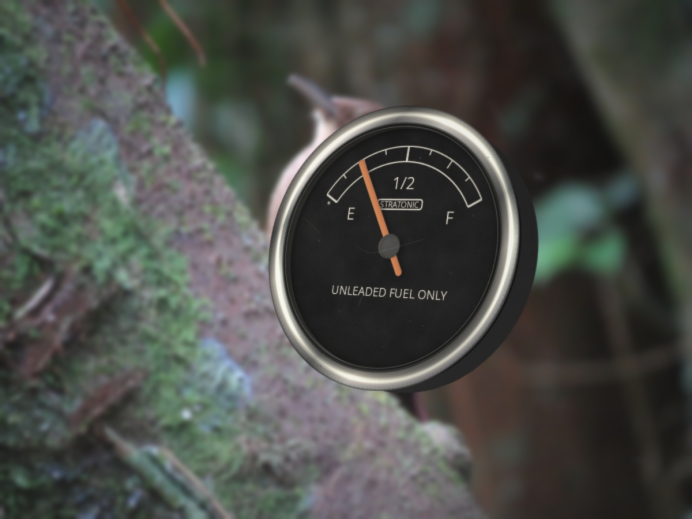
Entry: 0.25
